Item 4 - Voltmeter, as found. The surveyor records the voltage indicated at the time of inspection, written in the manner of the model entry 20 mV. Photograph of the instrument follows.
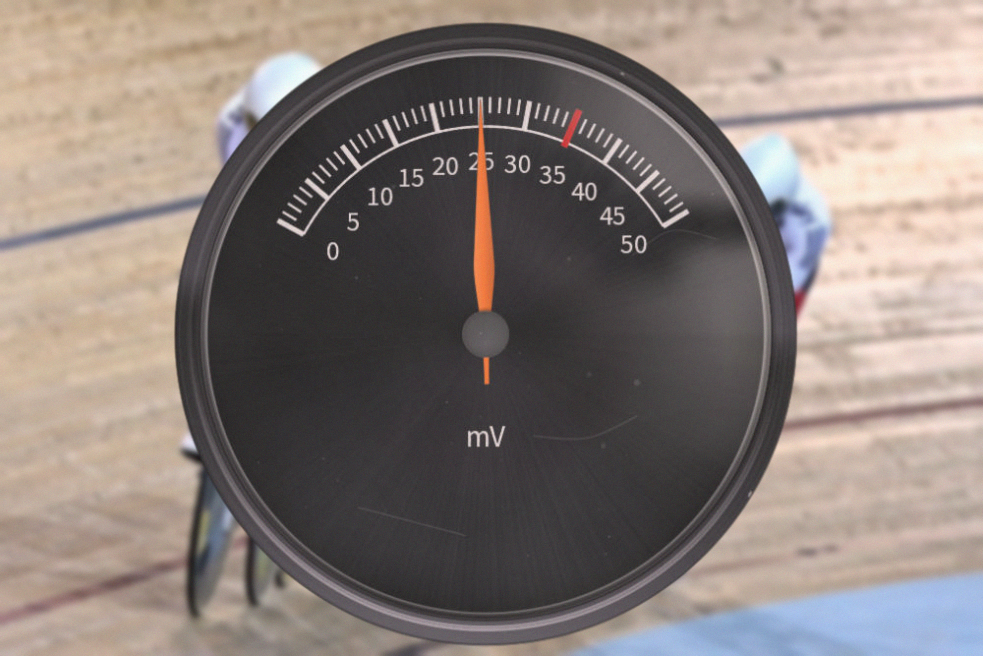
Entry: 25 mV
